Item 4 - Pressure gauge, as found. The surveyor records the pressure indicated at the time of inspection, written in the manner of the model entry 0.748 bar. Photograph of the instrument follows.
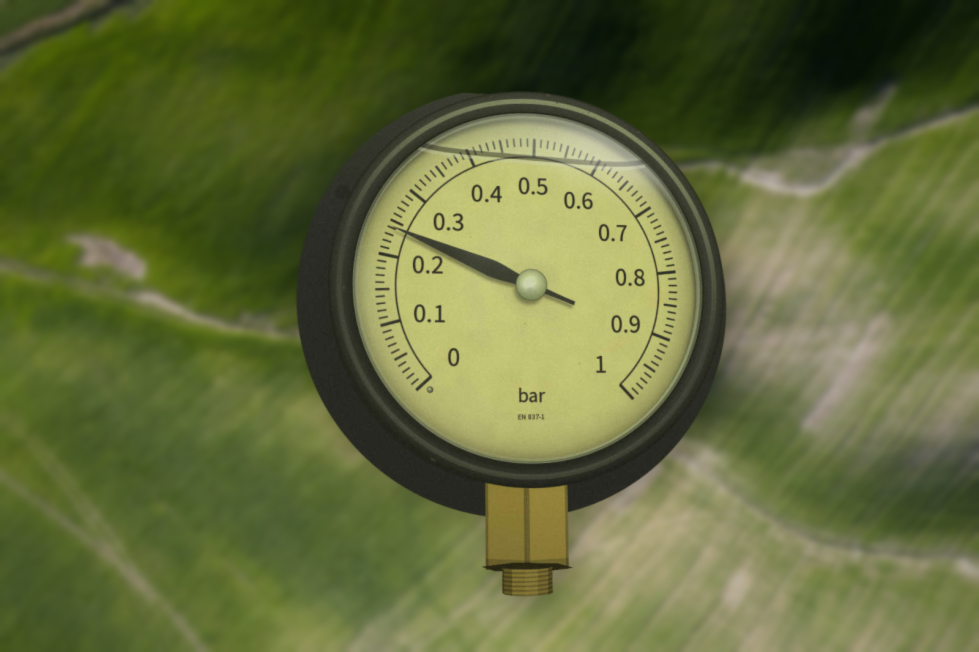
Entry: 0.24 bar
